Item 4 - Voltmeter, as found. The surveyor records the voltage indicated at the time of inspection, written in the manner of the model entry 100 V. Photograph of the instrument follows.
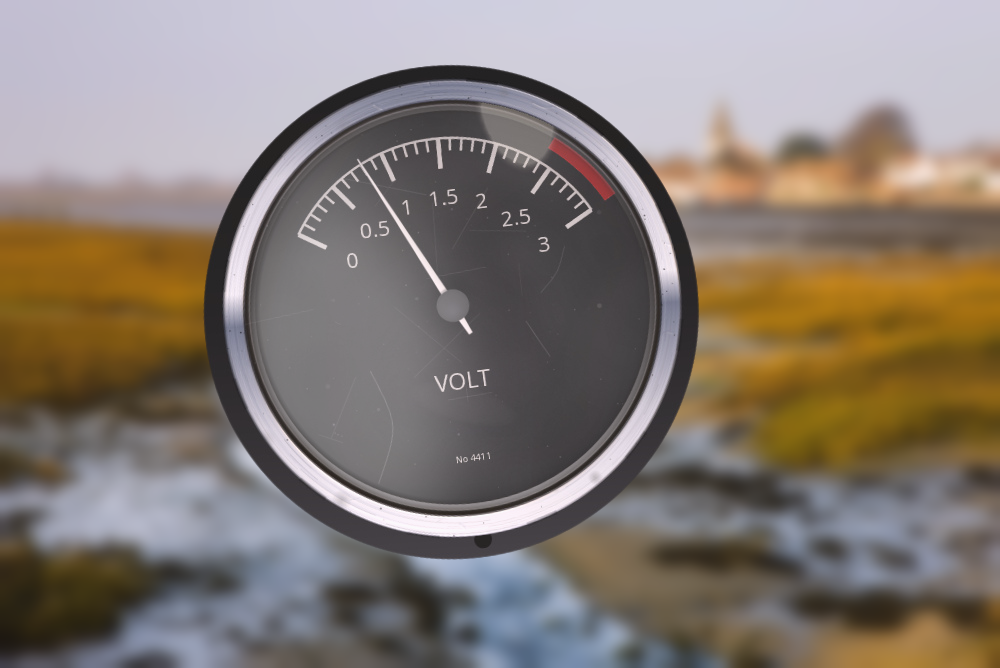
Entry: 0.8 V
